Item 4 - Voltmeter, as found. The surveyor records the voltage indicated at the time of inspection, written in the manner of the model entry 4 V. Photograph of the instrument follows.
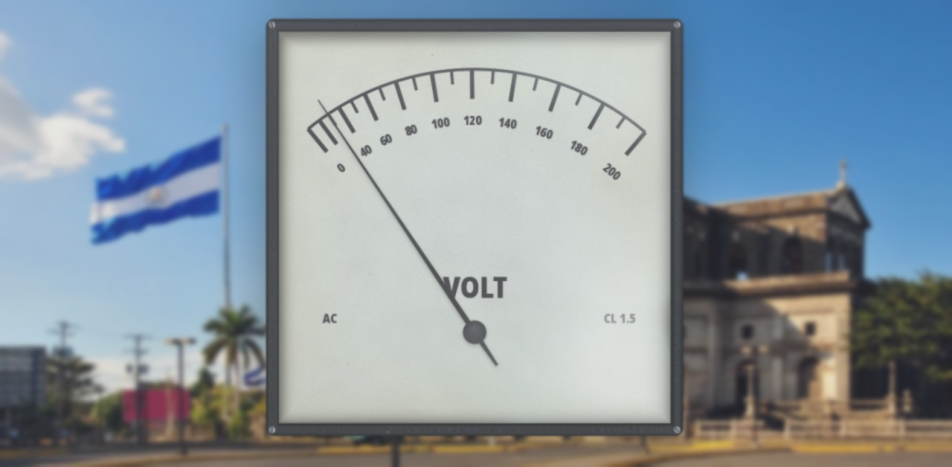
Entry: 30 V
